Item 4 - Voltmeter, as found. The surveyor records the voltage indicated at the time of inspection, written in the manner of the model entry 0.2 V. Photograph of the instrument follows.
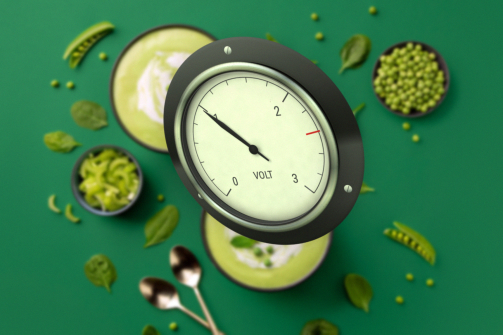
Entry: 1 V
